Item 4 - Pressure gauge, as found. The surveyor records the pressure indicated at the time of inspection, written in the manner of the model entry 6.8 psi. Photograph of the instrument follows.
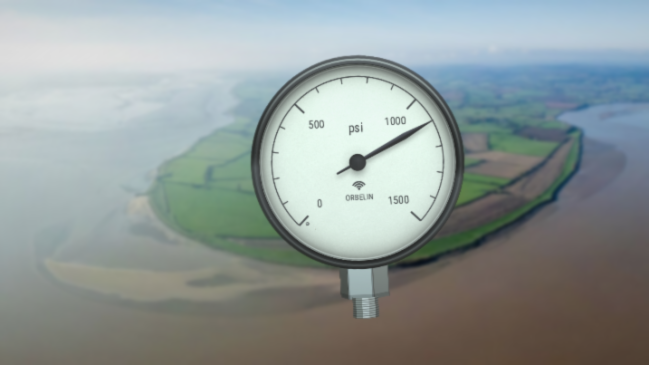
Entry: 1100 psi
